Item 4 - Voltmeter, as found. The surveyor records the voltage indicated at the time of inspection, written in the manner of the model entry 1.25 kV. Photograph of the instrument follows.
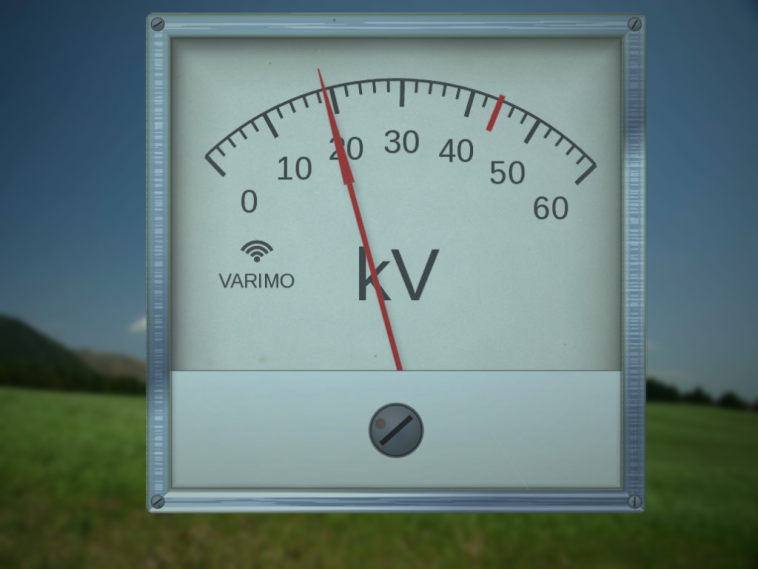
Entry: 19 kV
